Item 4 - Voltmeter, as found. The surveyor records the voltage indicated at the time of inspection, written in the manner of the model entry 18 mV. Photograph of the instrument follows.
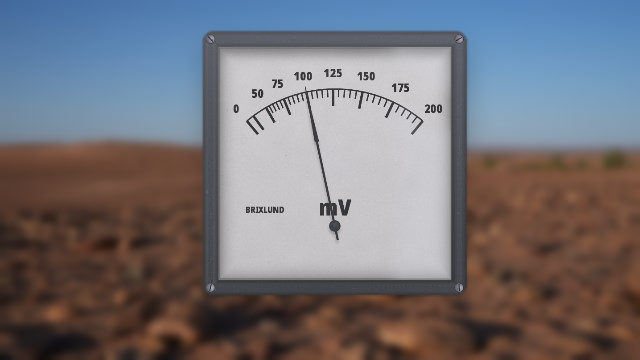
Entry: 100 mV
